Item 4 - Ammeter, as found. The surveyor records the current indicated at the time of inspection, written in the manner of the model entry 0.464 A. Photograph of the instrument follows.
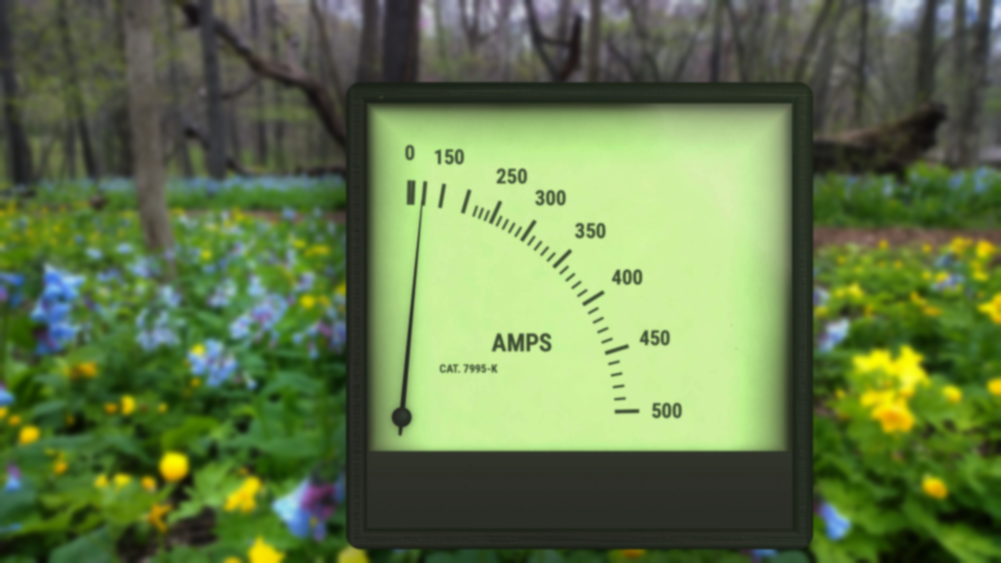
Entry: 100 A
